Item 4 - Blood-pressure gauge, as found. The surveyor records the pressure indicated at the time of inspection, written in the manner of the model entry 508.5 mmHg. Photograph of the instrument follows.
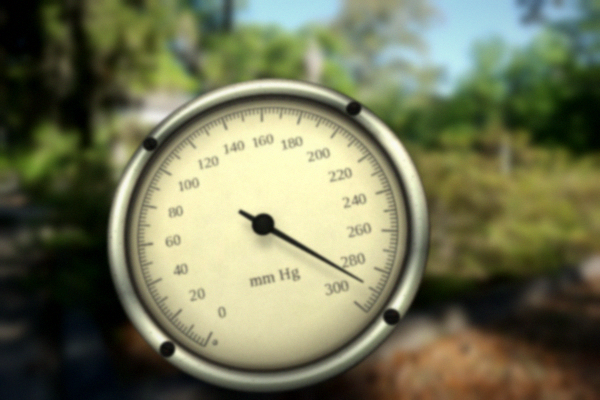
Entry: 290 mmHg
